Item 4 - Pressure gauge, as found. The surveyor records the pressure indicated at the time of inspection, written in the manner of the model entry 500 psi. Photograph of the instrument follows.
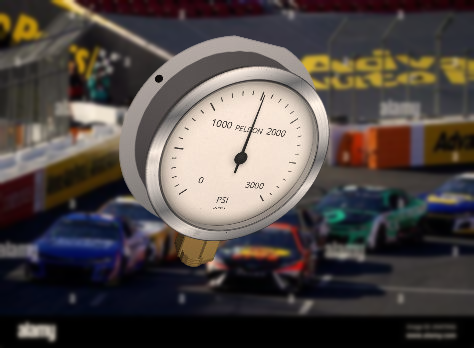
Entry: 1500 psi
